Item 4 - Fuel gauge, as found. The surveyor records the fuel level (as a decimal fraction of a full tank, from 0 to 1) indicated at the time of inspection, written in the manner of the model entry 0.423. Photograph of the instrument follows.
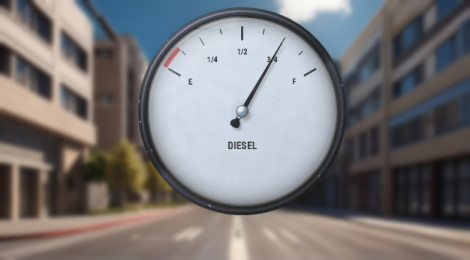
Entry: 0.75
